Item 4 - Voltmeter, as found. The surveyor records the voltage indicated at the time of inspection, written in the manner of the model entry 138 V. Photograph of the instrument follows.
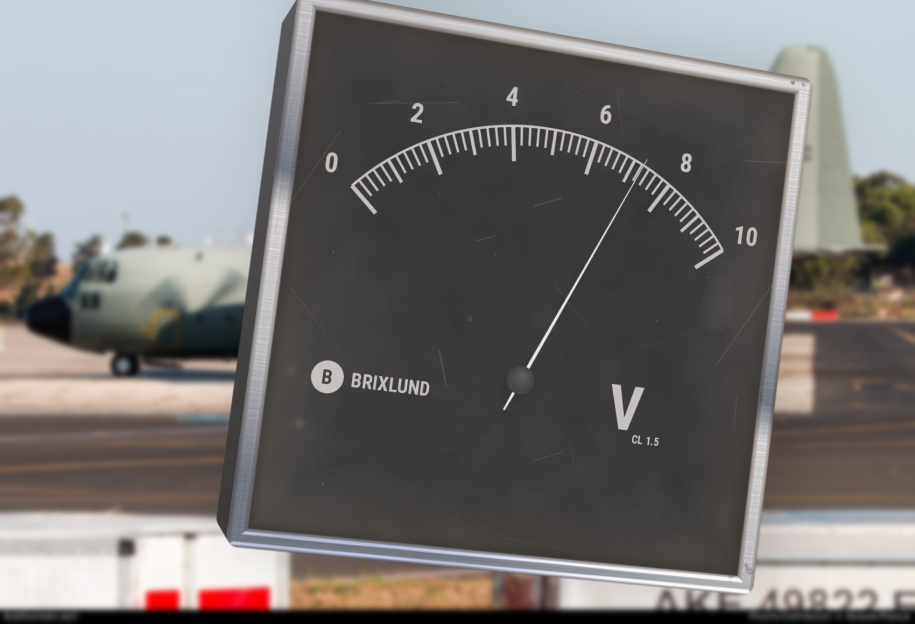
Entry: 7.2 V
